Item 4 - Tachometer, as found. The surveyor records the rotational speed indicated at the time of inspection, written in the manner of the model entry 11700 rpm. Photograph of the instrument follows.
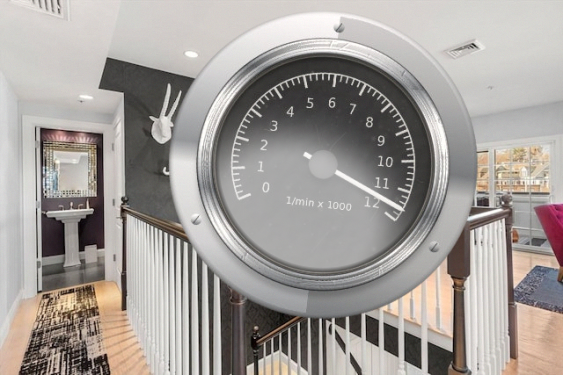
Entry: 11600 rpm
